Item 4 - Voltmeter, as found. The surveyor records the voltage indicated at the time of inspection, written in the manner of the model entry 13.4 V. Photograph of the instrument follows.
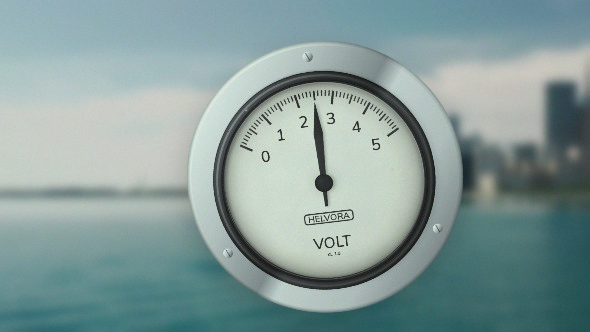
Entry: 2.5 V
